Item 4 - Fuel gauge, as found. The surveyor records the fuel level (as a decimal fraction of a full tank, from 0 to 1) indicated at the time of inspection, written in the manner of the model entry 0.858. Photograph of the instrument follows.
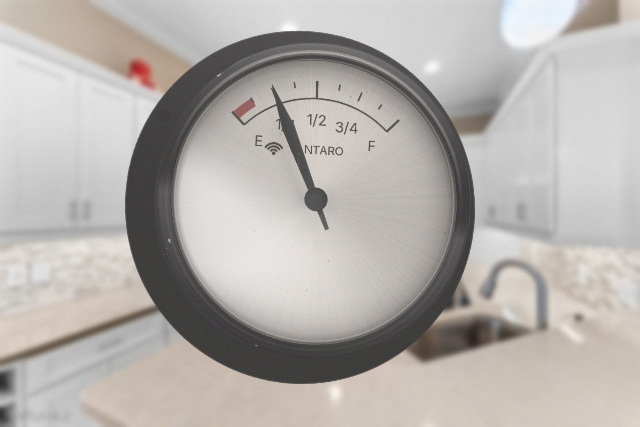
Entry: 0.25
